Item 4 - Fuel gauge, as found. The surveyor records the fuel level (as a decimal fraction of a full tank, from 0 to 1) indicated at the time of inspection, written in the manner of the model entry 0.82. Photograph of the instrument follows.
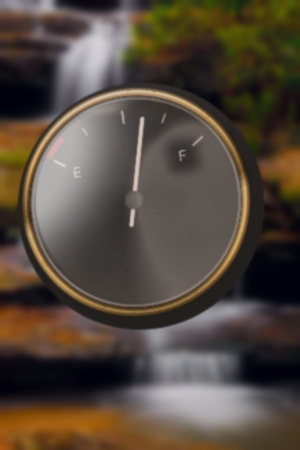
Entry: 0.625
